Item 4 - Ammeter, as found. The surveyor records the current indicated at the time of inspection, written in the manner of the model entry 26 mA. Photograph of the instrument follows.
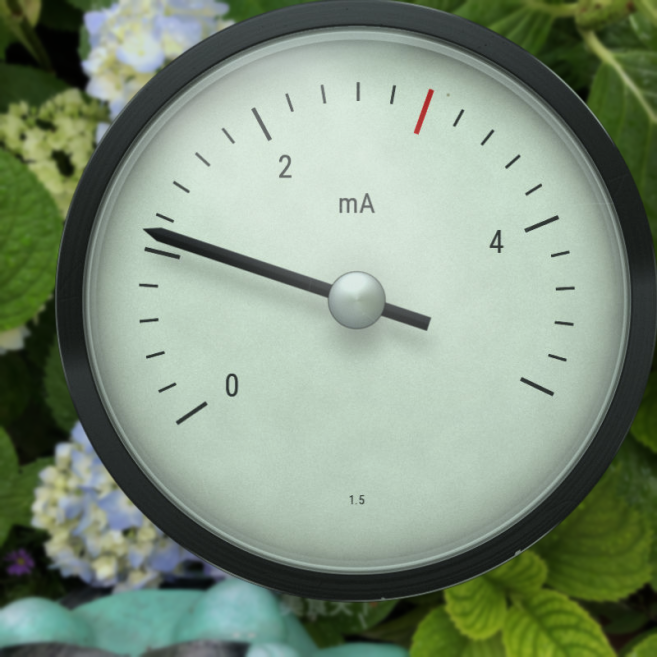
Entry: 1.1 mA
